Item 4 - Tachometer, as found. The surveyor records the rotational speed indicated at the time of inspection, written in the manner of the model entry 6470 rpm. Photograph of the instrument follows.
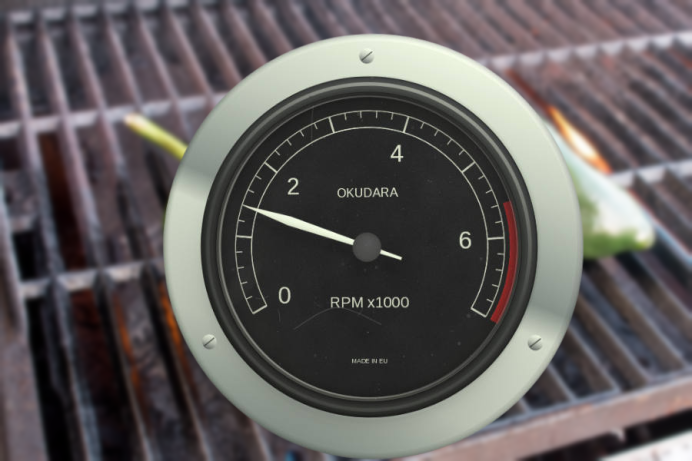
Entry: 1400 rpm
